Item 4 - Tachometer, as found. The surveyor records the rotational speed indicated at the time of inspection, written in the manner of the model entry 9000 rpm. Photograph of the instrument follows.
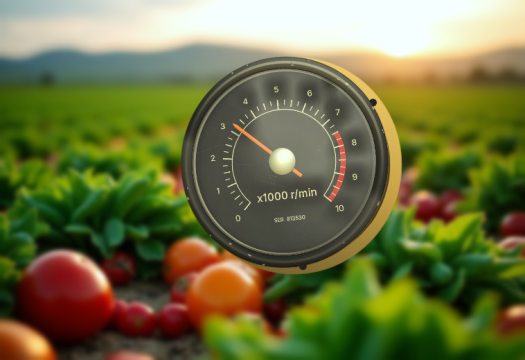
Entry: 3250 rpm
